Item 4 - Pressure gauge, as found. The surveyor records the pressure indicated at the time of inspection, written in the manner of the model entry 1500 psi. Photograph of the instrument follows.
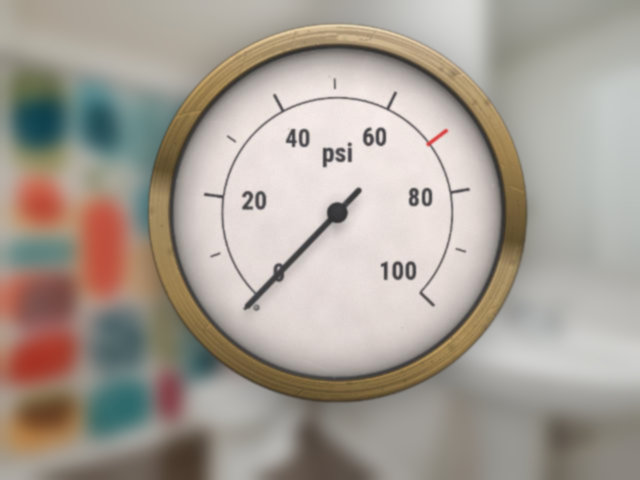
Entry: 0 psi
